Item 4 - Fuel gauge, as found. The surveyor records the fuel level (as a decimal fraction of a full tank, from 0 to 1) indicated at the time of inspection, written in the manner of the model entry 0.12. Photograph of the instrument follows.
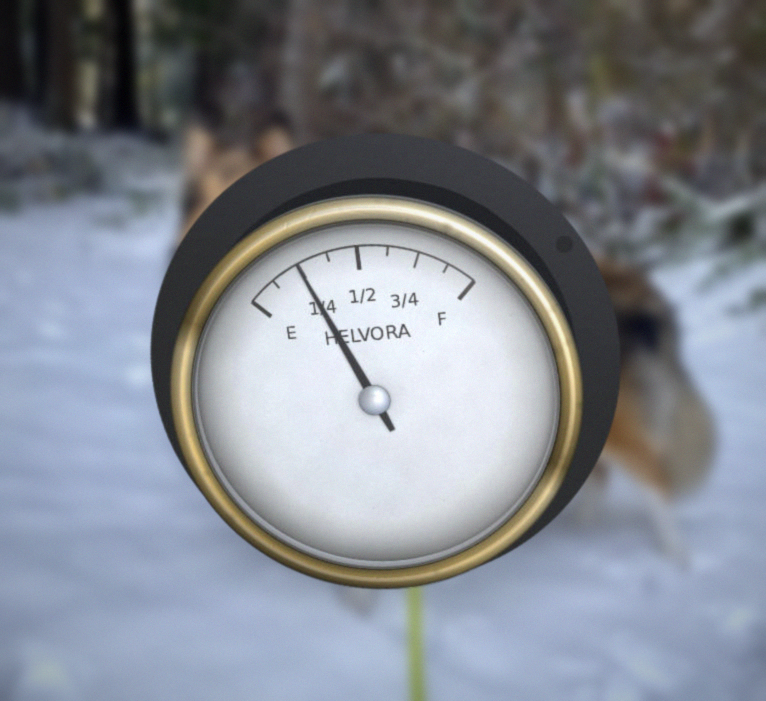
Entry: 0.25
